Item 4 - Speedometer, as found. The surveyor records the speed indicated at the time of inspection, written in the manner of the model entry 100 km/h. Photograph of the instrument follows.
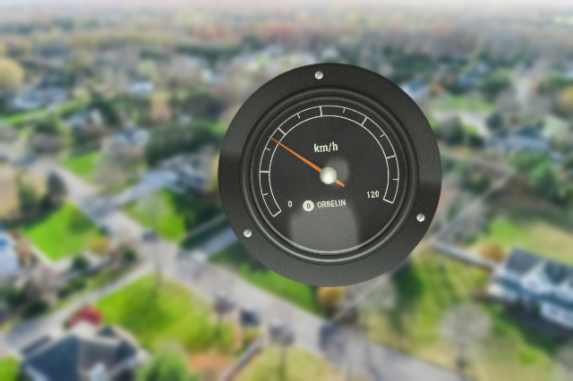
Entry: 35 km/h
